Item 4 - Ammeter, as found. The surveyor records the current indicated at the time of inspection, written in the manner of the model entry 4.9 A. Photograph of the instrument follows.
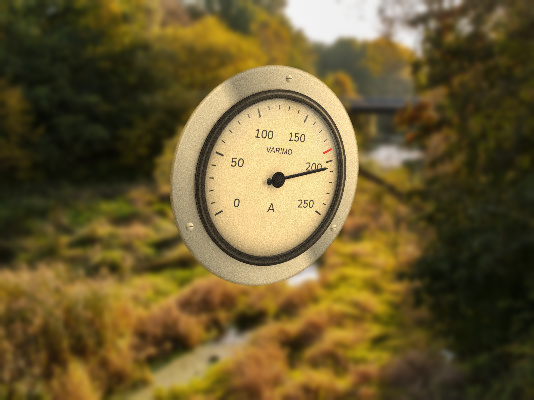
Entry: 205 A
